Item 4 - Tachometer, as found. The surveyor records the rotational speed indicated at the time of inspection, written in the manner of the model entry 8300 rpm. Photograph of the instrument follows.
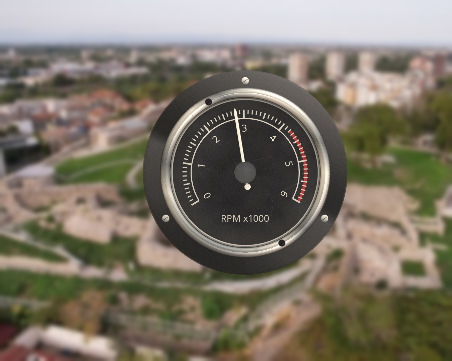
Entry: 2800 rpm
